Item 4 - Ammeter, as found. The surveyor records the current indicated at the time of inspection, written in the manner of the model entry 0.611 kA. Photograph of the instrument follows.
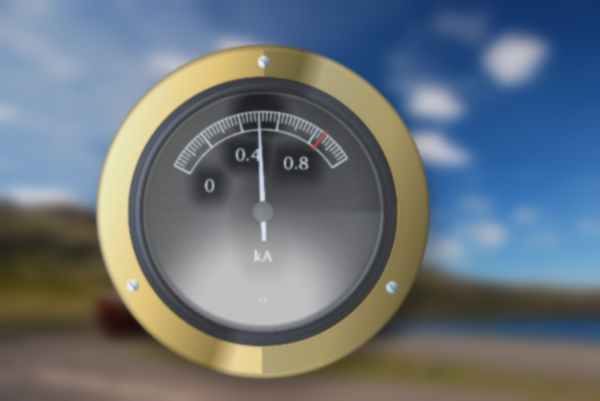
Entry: 0.5 kA
